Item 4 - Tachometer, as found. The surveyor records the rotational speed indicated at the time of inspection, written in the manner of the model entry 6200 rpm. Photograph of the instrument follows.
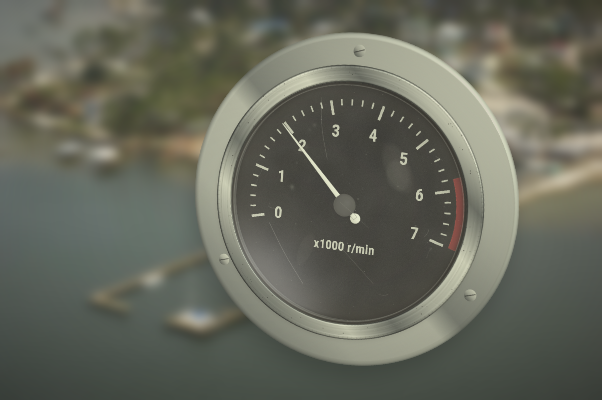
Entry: 2000 rpm
